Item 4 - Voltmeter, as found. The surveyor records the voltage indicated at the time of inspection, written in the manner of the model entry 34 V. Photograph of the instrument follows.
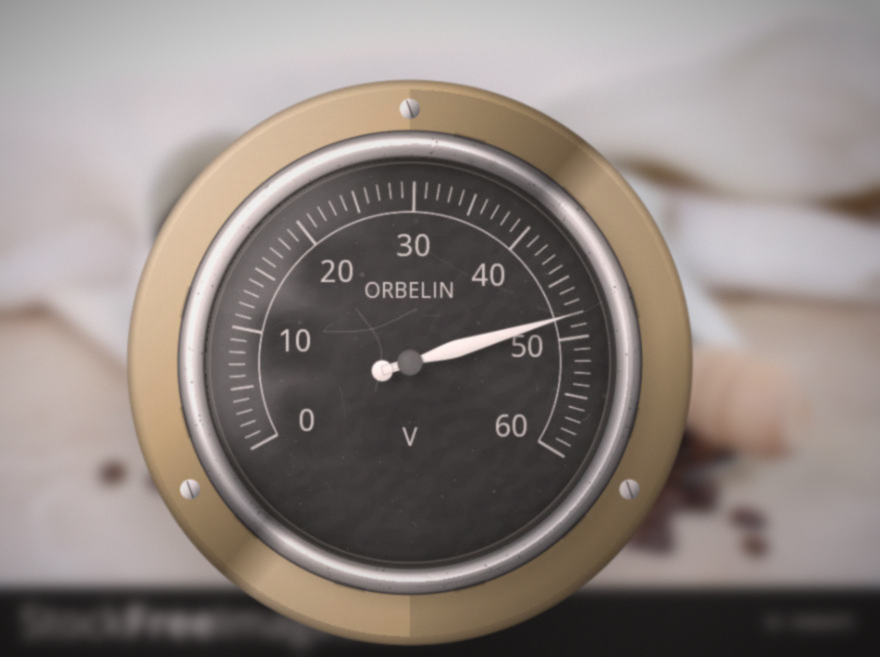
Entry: 48 V
